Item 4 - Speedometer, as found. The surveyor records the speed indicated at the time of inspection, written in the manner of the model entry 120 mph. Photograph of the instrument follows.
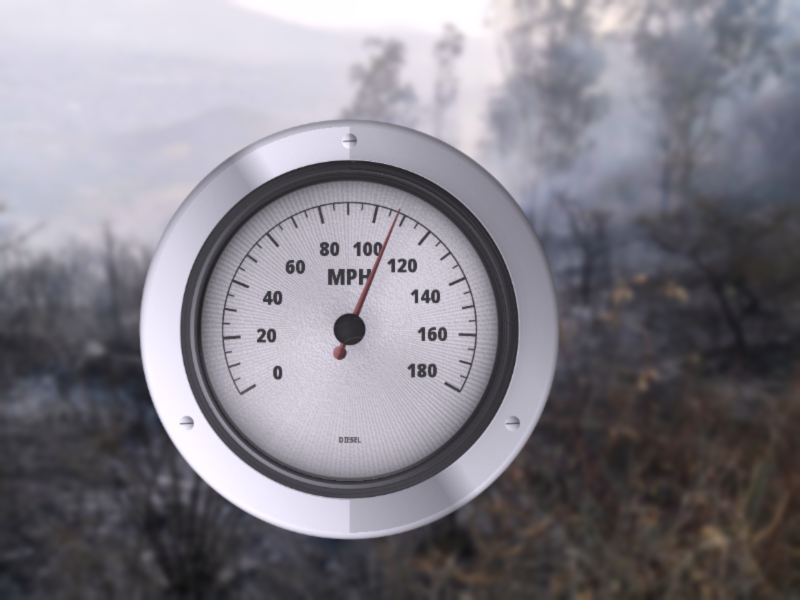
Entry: 107.5 mph
